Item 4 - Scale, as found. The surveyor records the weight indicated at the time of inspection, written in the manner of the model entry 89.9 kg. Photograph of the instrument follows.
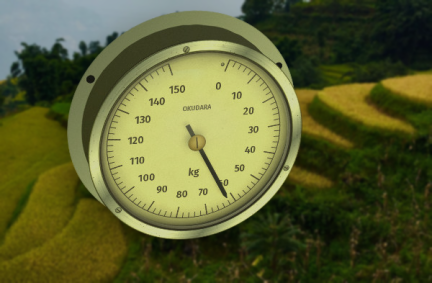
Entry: 62 kg
